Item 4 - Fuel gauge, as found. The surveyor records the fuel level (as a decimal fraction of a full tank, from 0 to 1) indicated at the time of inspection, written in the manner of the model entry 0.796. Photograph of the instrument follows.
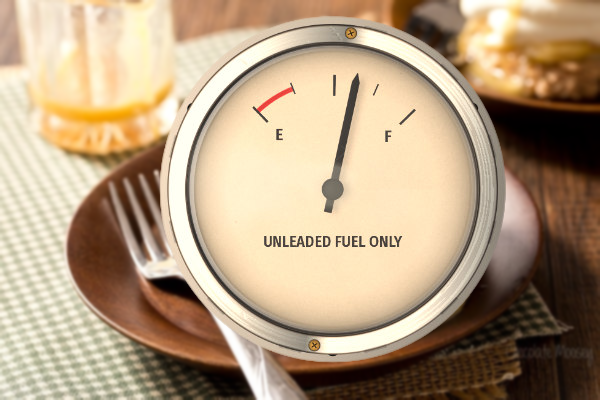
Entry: 0.625
